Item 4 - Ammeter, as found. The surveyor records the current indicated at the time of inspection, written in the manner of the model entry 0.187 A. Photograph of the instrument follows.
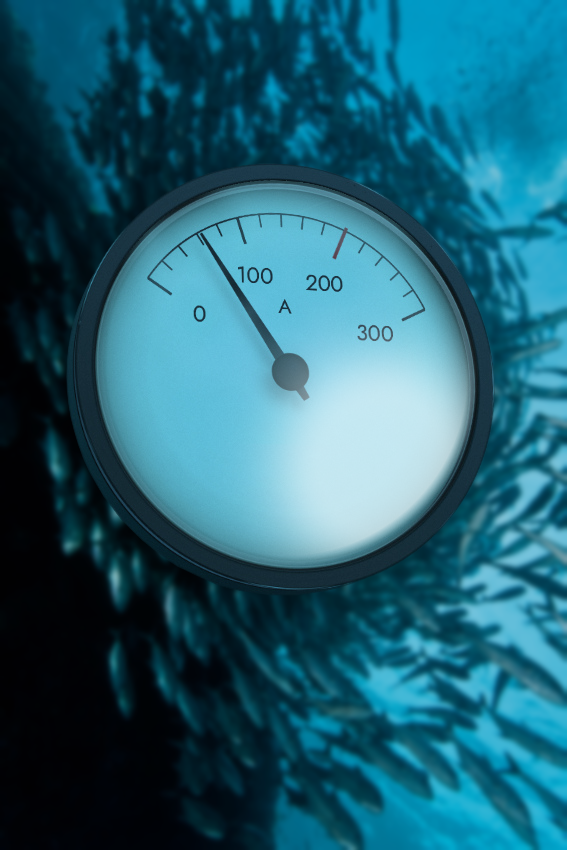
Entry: 60 A
